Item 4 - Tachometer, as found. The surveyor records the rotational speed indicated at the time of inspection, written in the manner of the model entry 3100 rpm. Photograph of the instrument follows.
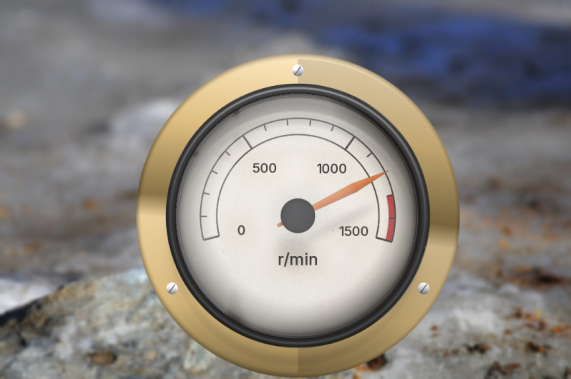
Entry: 1200 rpm
